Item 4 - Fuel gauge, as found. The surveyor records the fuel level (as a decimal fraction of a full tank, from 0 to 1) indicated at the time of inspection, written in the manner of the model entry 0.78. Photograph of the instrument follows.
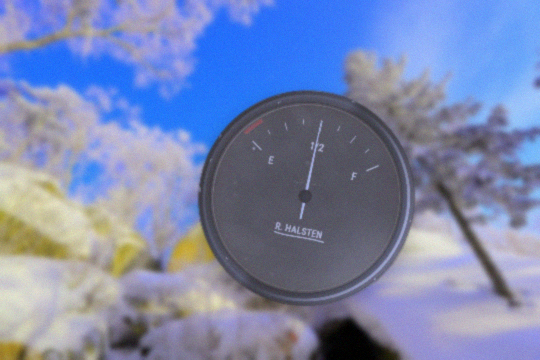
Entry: 0.5
